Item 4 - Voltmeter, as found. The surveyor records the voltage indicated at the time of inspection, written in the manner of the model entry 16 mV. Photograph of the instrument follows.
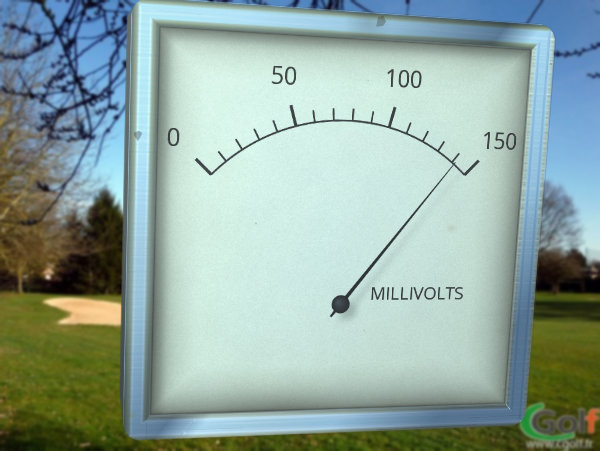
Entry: 140 mV
